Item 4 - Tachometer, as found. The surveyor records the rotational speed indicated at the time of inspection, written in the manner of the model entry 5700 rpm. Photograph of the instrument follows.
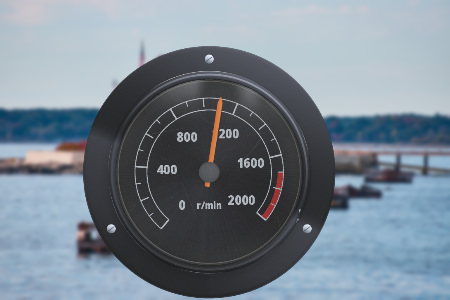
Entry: 1100 rpm
